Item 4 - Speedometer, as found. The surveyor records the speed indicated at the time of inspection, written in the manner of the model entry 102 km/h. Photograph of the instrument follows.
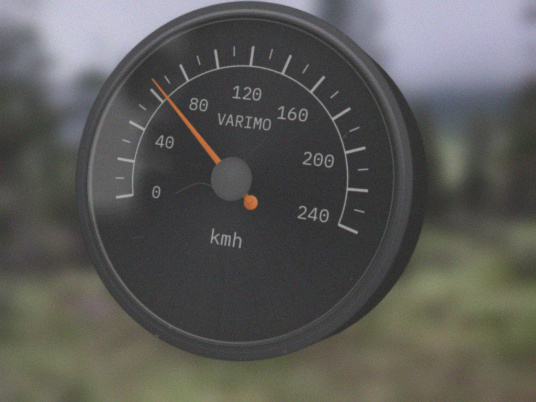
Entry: 65 km/h
